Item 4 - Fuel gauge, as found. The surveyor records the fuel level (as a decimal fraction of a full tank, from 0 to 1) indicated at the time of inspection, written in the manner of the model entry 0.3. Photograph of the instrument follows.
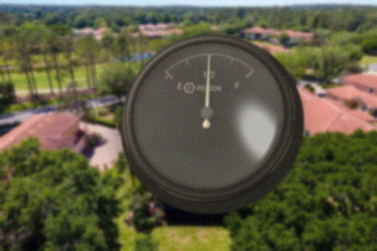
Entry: 0.5
